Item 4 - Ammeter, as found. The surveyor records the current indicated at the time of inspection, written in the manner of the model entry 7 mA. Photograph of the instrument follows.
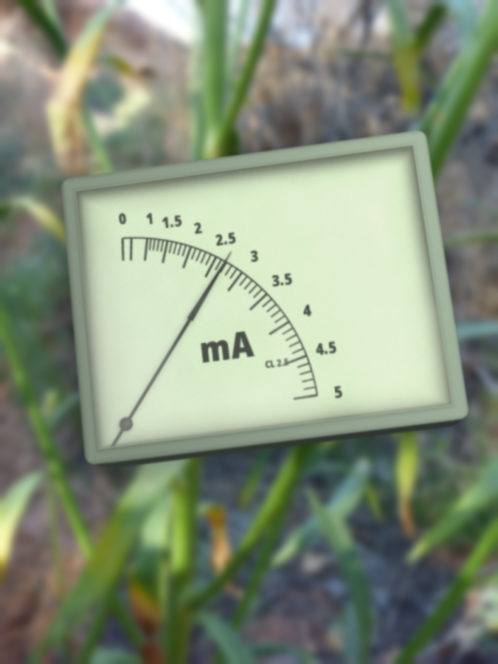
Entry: 2.7 mA
